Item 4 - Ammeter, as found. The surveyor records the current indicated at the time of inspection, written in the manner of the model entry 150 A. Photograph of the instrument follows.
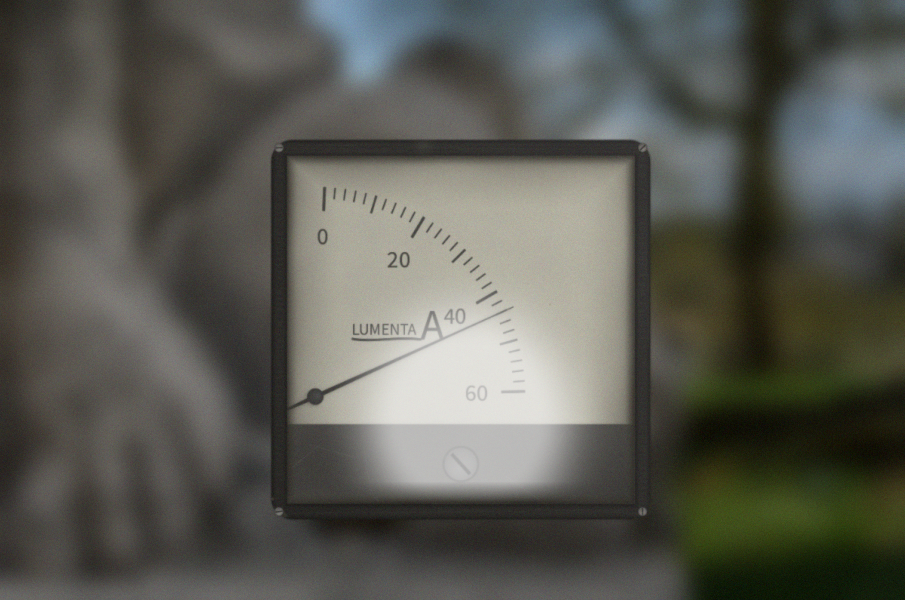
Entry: 44 A
